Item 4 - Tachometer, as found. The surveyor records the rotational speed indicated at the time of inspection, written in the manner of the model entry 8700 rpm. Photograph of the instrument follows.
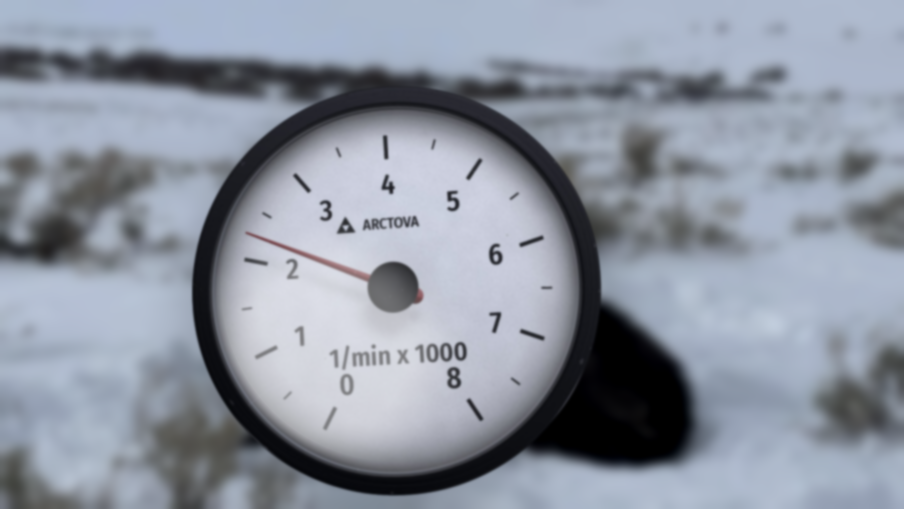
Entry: 2250 rpm
